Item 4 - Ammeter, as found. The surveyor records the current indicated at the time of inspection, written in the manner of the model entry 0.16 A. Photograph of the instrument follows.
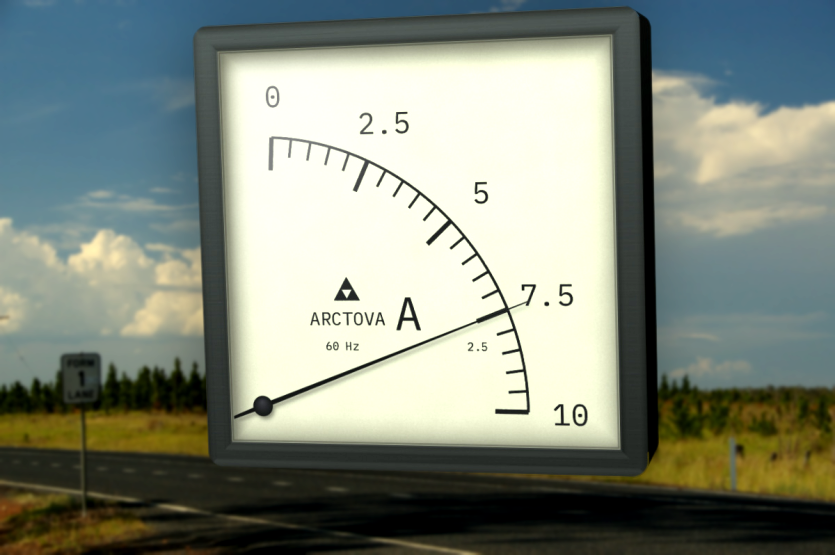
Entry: 7.5 A
